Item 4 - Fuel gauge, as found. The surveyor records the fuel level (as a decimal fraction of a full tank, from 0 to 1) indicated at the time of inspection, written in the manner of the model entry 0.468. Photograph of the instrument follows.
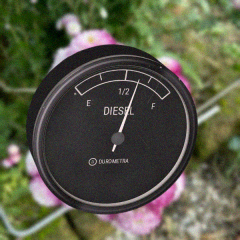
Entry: 0.625
